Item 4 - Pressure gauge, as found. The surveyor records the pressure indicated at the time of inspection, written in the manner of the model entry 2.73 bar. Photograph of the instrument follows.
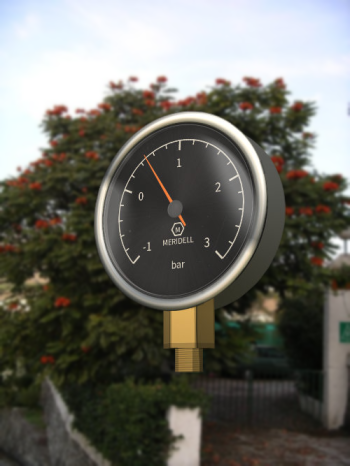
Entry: 0.5 bar
